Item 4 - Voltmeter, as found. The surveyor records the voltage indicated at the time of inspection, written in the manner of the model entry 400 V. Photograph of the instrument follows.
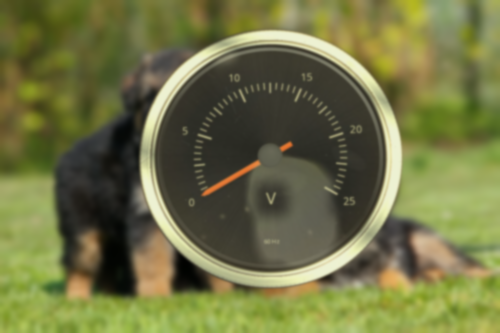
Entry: 0 V
